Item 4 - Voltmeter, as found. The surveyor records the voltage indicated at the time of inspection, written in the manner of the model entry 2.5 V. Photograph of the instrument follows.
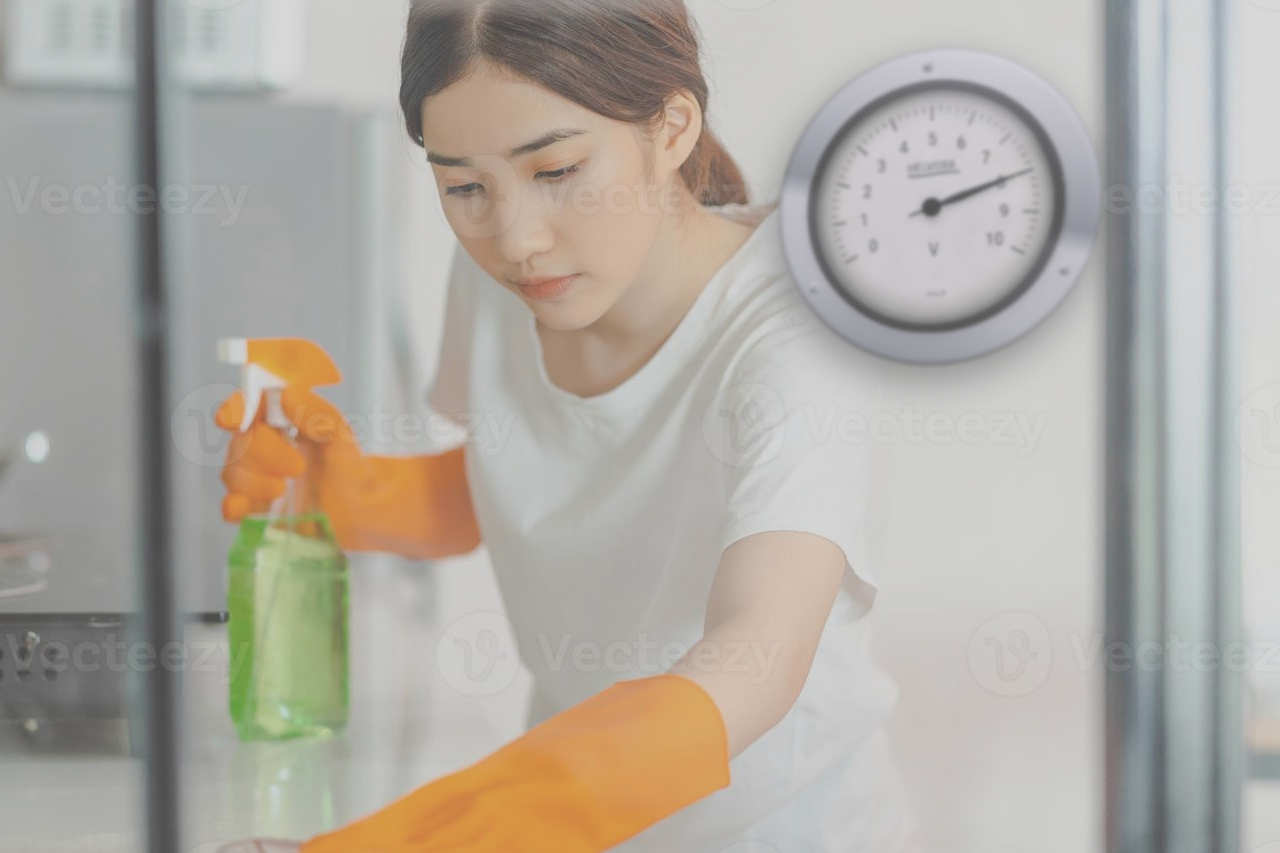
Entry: 8 V
